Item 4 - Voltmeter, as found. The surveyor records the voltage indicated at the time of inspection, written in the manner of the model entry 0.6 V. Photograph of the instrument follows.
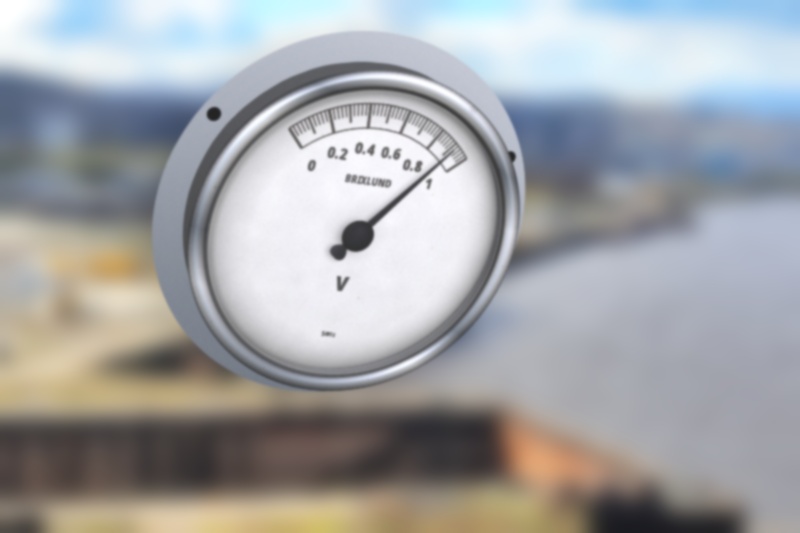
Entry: 0.9 V
